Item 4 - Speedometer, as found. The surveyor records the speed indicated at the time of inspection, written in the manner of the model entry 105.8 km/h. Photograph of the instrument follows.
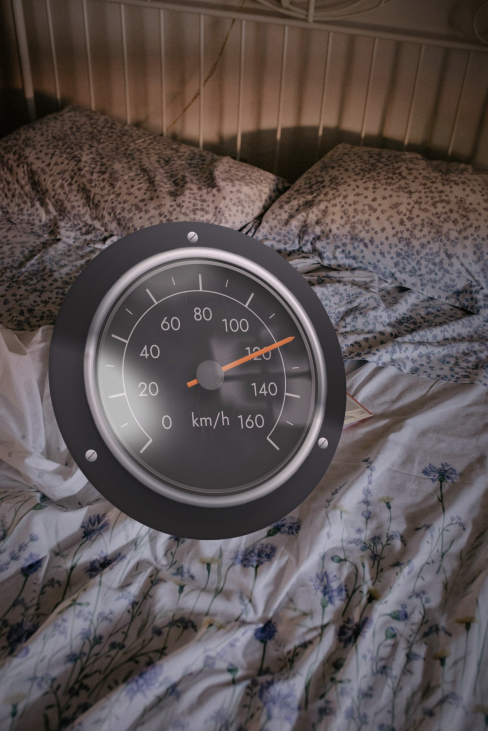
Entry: 120 km/h
